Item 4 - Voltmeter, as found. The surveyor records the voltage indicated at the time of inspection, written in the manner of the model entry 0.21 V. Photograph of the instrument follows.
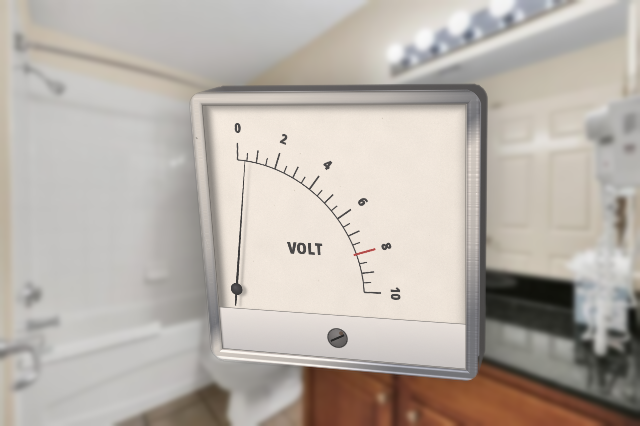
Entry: 0.5 V
